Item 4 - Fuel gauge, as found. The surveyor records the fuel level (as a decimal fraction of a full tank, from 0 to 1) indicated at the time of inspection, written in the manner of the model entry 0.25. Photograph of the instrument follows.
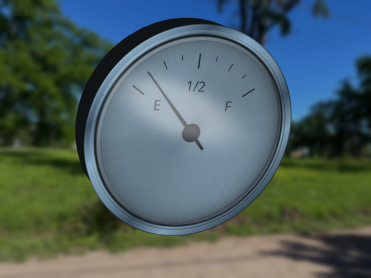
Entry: 0.125
